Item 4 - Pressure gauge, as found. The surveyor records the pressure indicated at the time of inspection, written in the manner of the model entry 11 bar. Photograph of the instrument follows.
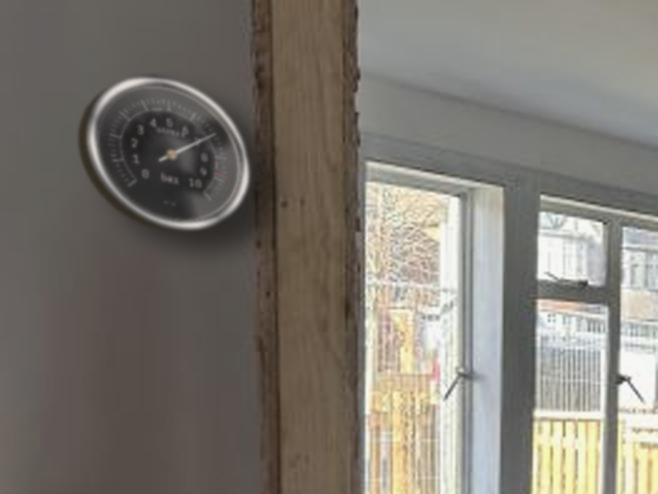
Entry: 7 bar
